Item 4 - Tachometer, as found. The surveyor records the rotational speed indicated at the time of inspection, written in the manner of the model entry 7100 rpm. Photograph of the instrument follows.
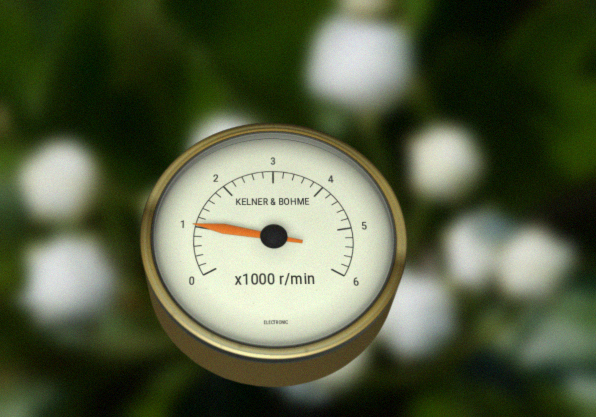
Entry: 1000 rpm
